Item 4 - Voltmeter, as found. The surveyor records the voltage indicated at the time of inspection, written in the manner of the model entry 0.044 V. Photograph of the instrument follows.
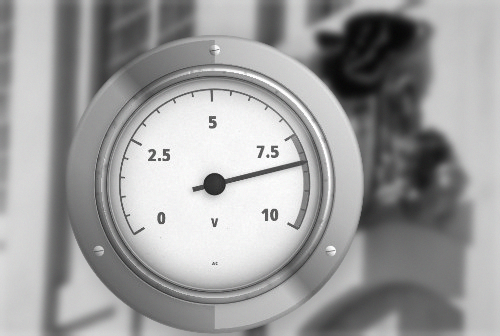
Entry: 8.25 V
